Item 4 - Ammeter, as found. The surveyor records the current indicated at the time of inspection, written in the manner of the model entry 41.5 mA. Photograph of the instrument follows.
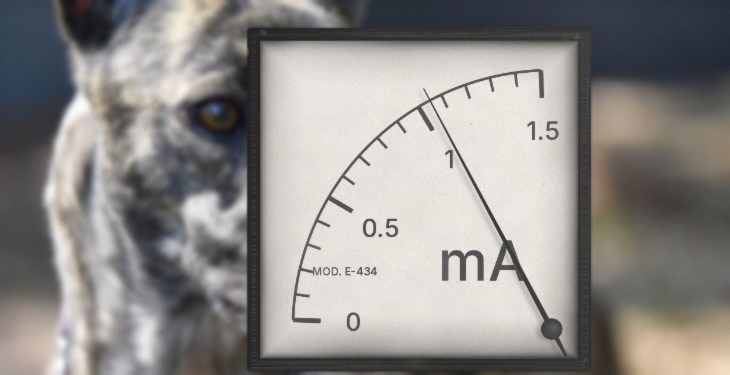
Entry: 1.05 mA
